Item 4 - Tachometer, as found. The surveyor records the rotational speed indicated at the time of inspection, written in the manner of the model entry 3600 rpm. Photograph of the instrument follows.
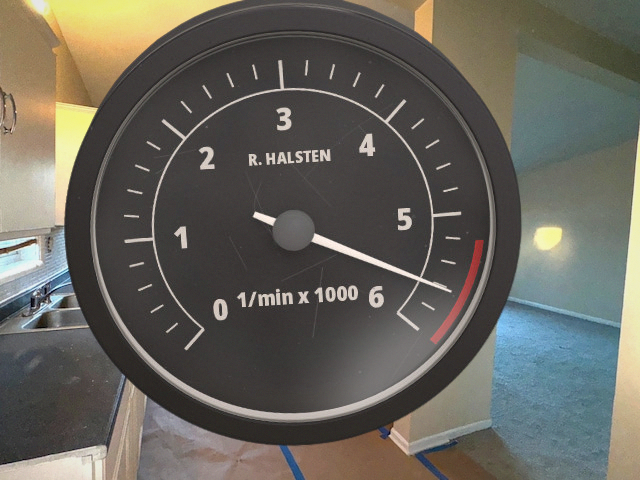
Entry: 5600 rpm
